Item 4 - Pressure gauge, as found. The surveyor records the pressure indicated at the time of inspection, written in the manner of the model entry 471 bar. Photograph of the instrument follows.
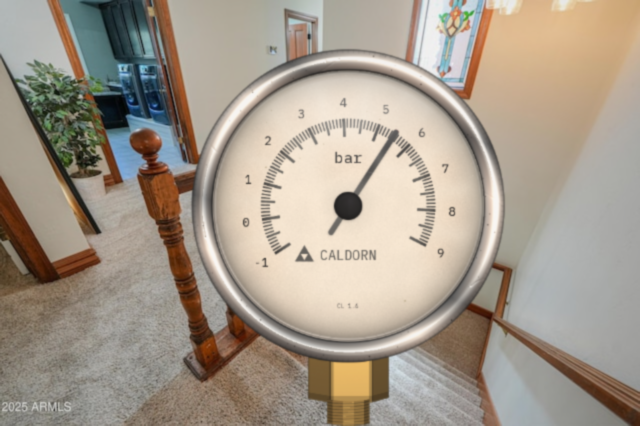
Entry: 5.5 bar
